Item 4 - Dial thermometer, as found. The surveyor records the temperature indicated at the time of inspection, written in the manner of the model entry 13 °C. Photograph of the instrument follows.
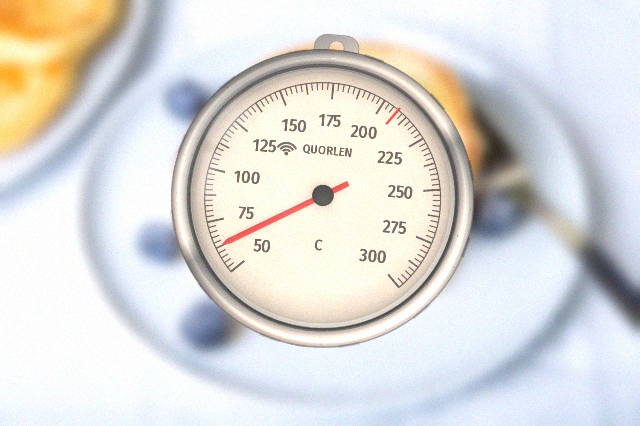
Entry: 62.5 °C
